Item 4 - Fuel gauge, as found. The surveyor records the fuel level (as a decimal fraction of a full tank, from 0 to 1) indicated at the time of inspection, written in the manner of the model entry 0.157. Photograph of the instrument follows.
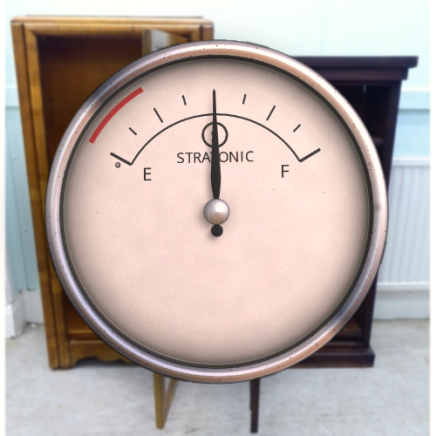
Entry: 0.5
